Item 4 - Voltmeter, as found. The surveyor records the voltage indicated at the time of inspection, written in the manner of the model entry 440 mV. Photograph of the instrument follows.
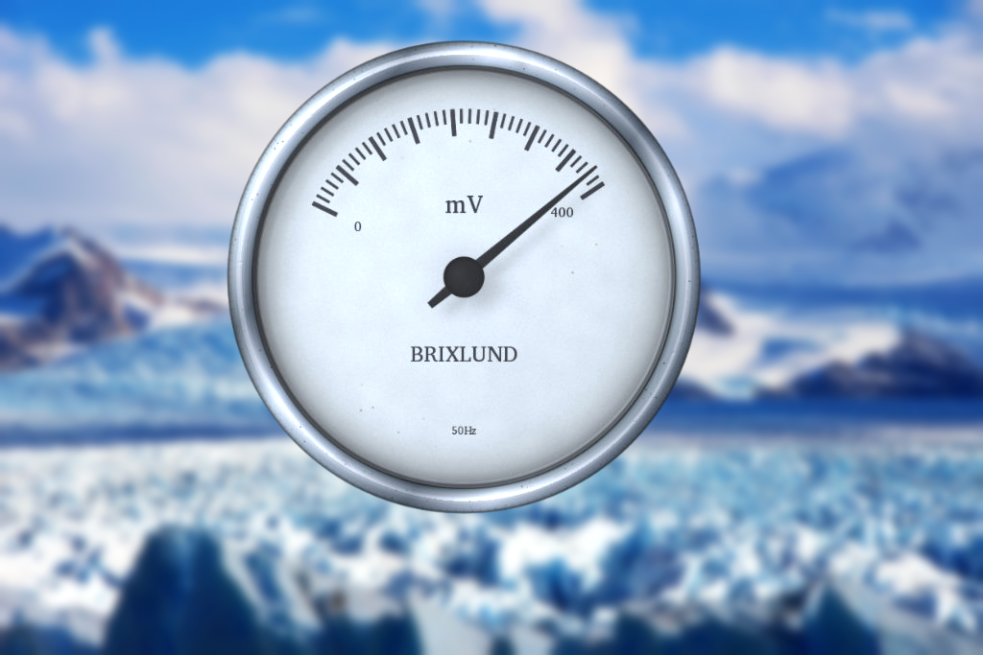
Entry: 380 mV
